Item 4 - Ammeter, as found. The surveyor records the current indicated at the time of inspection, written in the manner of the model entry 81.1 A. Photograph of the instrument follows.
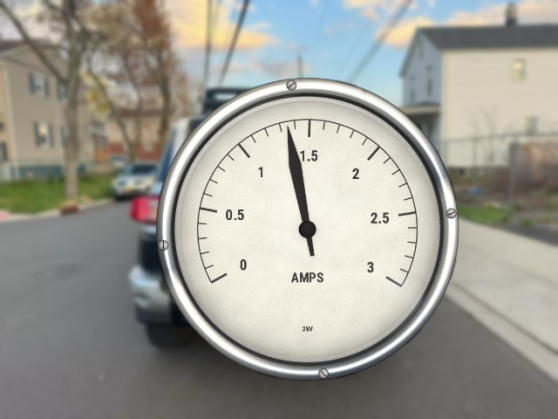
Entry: 1.35 A
